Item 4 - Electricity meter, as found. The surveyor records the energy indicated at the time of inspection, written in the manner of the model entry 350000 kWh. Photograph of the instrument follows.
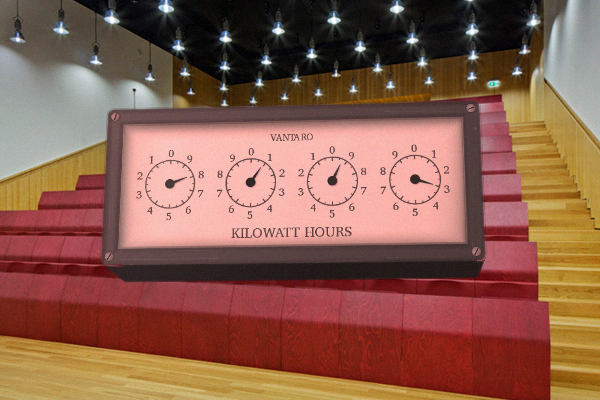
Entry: 8093 kWh
